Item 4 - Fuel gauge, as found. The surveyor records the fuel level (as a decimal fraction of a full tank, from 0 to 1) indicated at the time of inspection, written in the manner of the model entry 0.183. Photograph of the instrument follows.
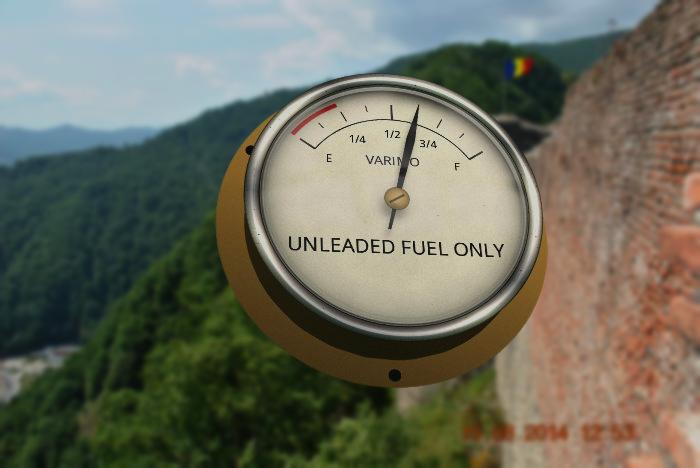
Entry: 0.625
